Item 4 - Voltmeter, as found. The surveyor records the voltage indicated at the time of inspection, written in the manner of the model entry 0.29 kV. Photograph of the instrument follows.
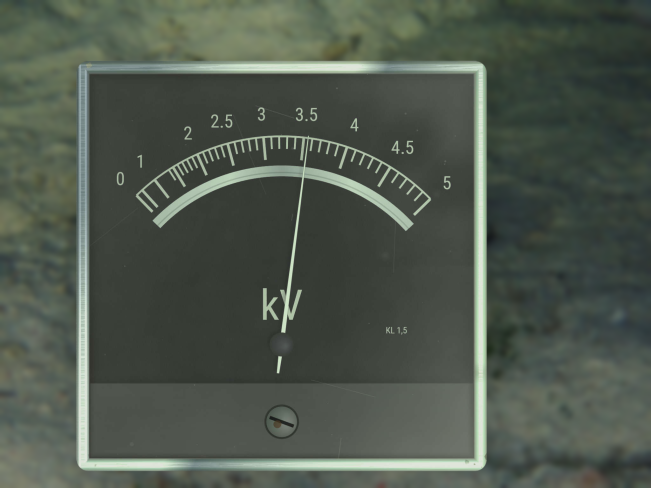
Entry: 3.55 kV
